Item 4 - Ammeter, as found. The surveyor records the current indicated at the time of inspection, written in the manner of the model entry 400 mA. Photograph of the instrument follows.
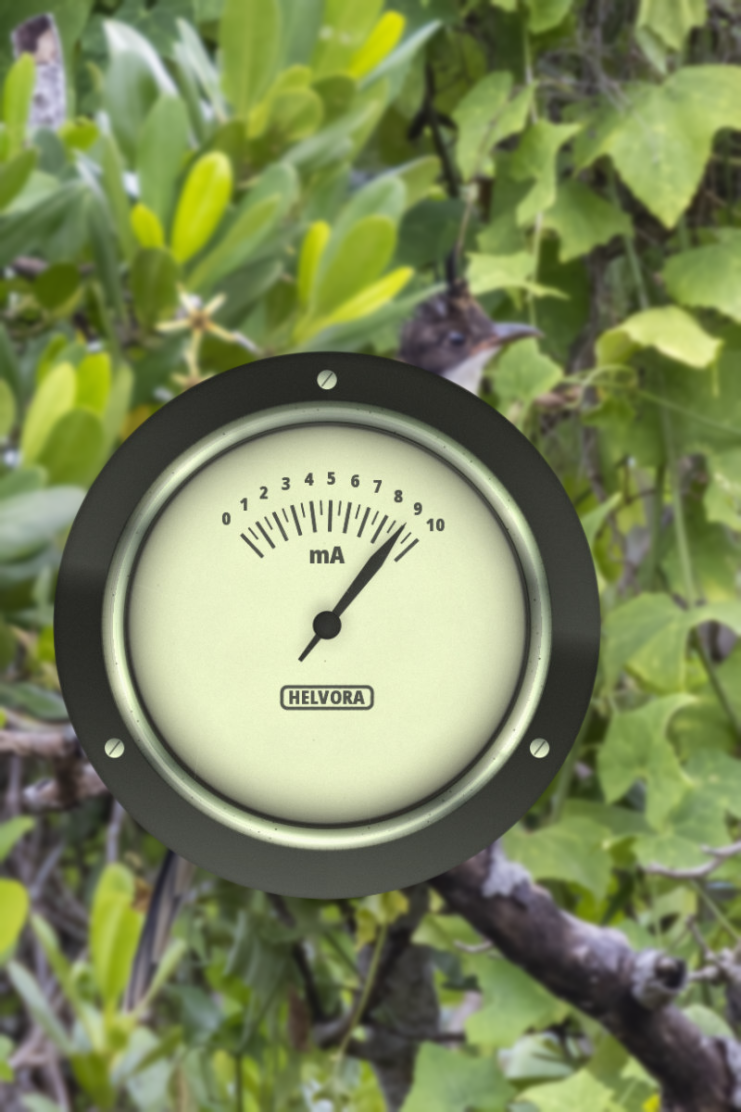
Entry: 9 mA
